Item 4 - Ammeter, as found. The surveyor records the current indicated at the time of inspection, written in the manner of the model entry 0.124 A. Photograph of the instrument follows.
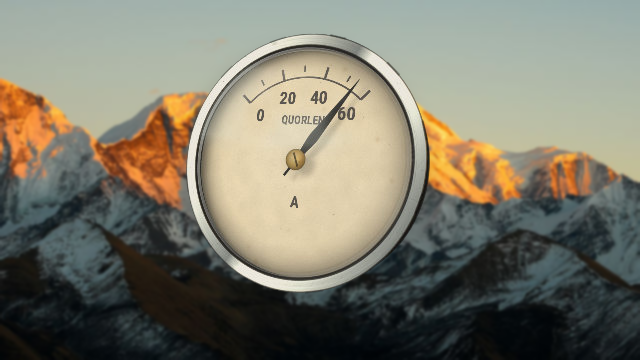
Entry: 55 A
